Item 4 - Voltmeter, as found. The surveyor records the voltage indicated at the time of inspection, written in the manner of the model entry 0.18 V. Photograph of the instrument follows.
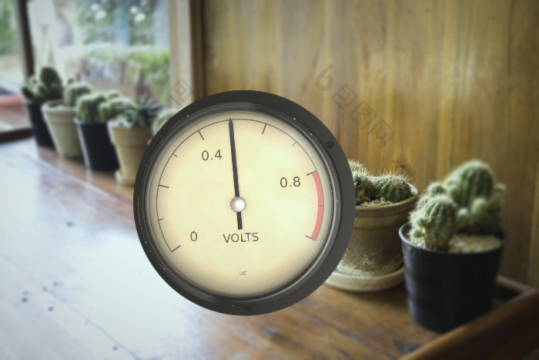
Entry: 0.5 V
